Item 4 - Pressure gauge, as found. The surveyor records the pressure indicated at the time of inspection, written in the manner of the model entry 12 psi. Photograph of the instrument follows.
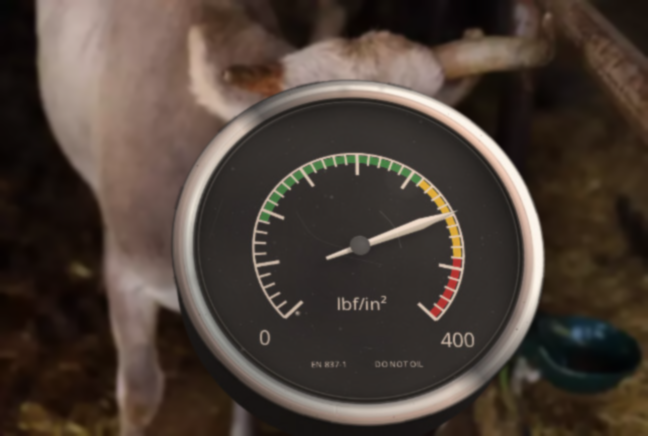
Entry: 300 psi
